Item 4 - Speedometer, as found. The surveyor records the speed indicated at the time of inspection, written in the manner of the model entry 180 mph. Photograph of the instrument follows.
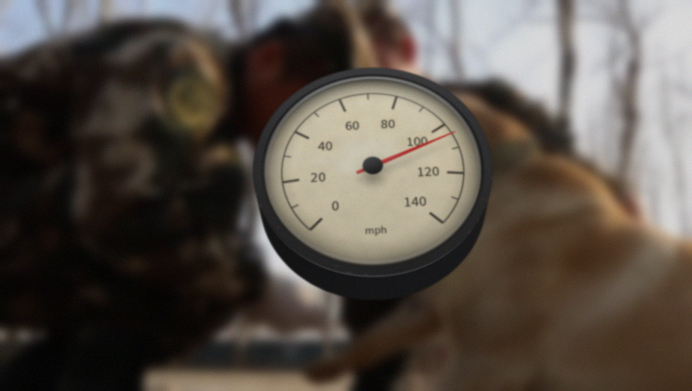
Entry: 105 mph
